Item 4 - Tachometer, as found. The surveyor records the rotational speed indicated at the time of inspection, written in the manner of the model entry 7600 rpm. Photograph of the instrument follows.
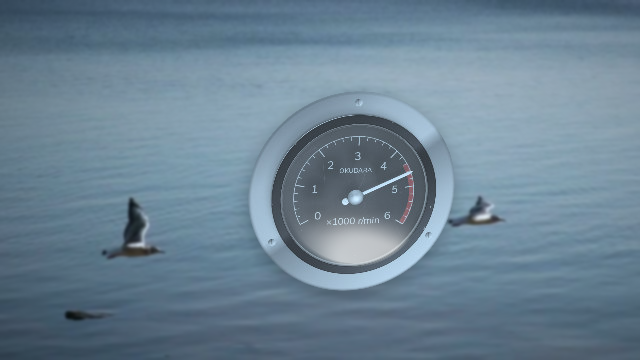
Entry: 4600 rpm
